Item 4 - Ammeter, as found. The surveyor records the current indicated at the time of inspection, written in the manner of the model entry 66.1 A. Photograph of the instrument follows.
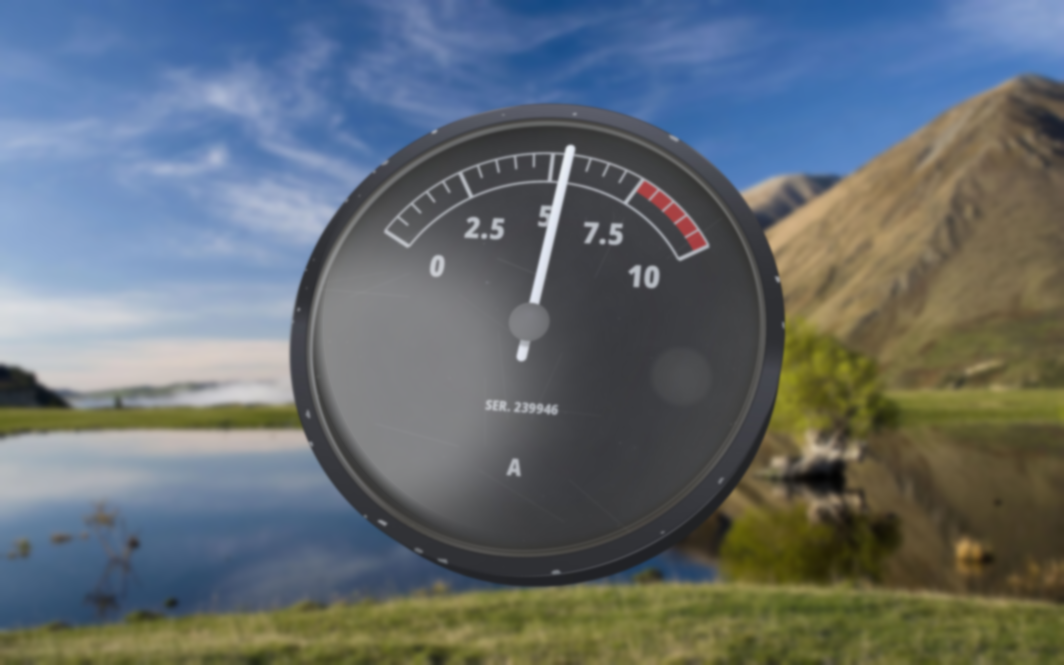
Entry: 5.5 A
